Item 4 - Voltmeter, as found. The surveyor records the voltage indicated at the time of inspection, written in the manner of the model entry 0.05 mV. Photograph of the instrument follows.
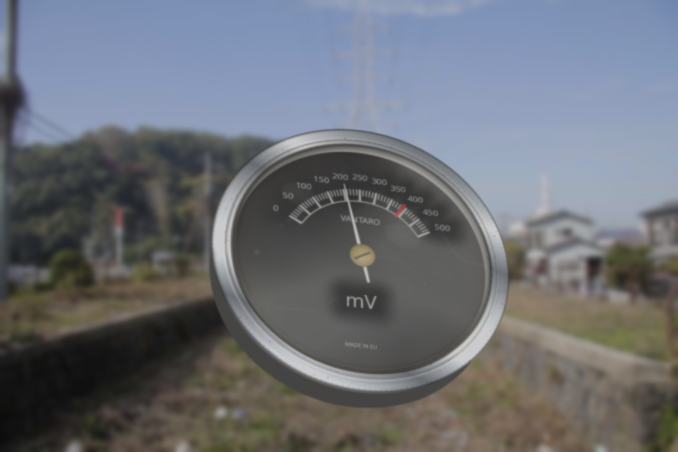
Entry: 200 mV
